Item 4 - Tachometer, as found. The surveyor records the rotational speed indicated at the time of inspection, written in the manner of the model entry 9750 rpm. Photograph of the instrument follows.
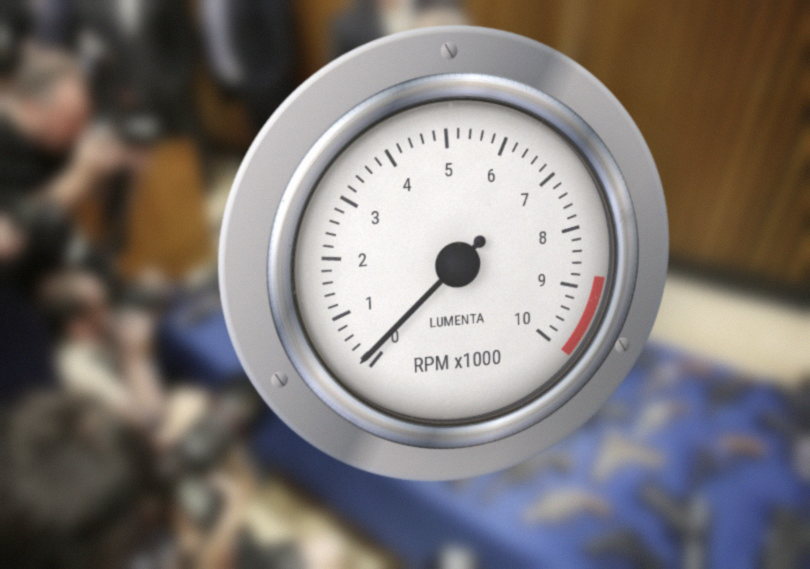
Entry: 200 rpm
